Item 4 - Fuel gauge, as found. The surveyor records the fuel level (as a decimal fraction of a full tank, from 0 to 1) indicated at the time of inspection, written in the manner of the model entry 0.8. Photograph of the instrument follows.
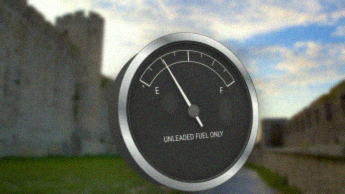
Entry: 0.25
